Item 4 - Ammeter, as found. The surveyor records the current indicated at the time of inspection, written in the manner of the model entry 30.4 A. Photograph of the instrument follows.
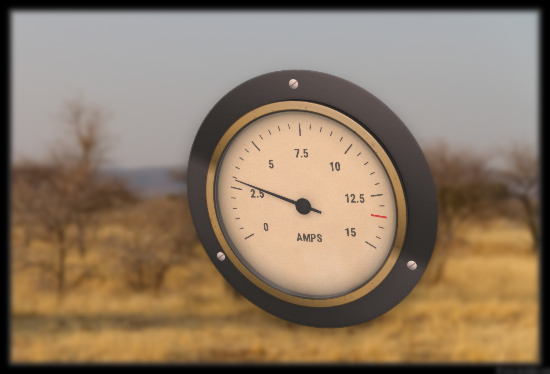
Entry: 3 A
